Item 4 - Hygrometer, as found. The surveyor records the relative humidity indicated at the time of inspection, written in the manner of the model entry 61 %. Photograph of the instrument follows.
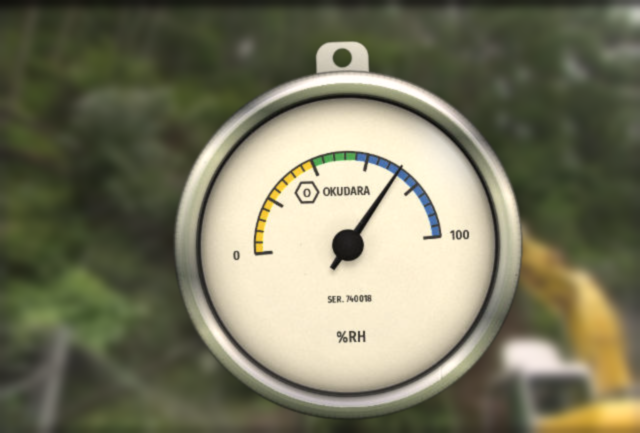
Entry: 72 %
